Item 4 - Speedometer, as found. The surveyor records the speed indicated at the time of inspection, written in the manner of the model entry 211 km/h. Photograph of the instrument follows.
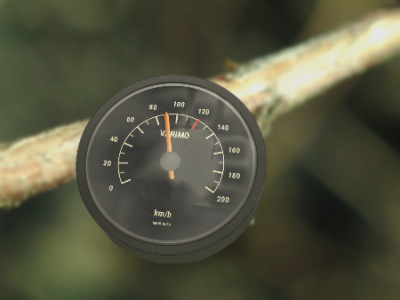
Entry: 90 km/h
